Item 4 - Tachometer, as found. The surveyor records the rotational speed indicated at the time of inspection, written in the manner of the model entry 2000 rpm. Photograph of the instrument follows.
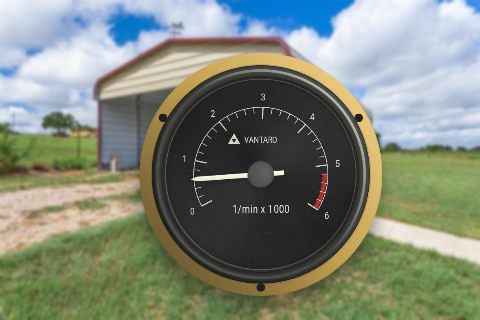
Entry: 600 rpm
